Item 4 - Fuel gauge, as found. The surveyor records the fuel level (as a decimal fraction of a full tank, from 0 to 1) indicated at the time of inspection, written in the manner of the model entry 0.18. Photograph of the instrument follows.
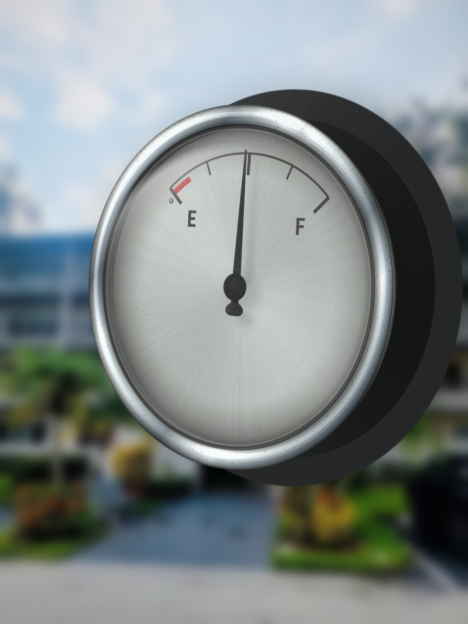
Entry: 0.5
